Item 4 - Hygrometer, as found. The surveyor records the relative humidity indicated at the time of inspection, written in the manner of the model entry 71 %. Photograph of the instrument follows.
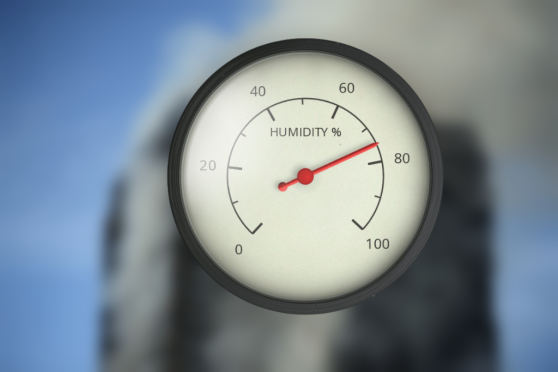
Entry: 75 %
